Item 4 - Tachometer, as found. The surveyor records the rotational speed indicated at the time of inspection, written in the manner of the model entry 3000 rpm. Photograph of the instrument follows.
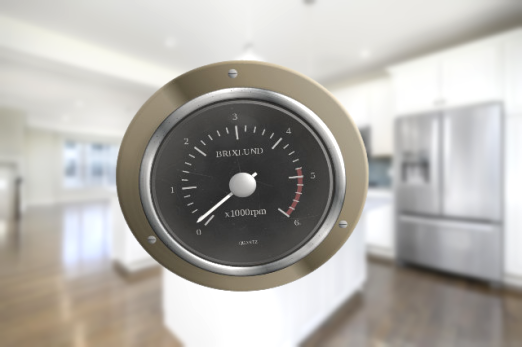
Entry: 200 rpm
